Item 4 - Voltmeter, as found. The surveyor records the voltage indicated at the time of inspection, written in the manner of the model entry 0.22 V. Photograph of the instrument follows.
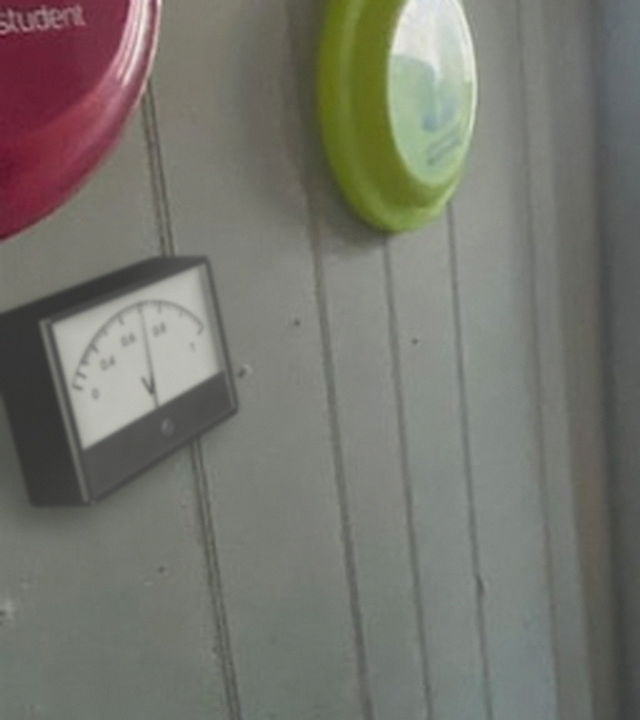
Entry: 0.7 V
